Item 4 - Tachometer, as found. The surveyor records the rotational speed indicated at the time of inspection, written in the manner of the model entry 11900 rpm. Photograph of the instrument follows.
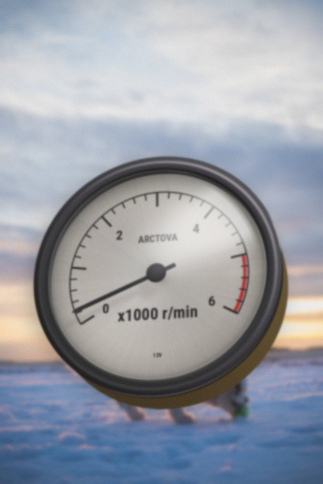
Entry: 200 rpm
